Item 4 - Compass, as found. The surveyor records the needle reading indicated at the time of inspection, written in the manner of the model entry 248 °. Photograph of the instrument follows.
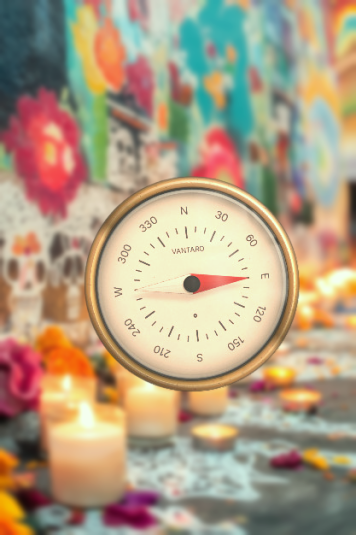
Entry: 90 °
